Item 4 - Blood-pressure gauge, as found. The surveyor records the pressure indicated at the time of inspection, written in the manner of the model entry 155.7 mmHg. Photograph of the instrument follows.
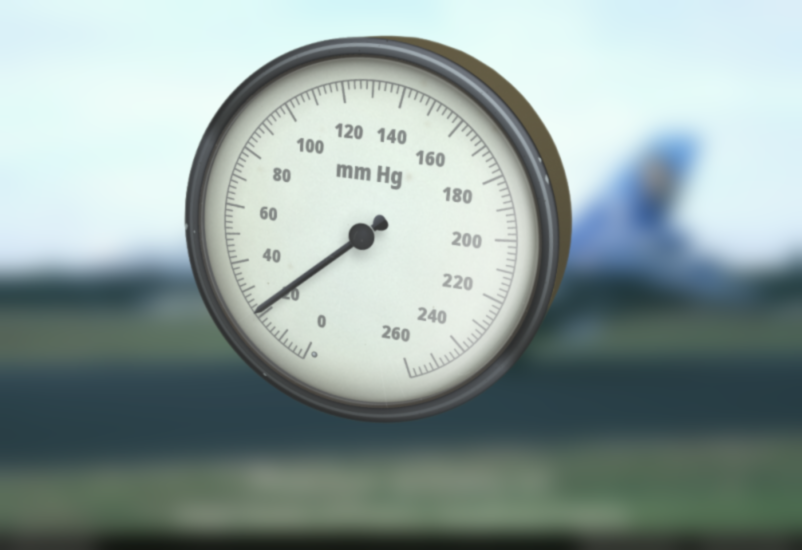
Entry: 22 mmHg
